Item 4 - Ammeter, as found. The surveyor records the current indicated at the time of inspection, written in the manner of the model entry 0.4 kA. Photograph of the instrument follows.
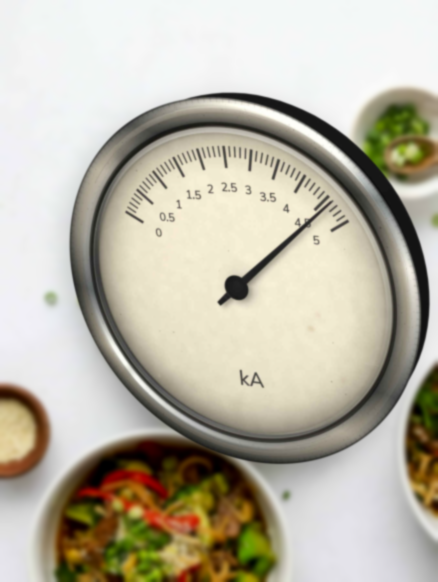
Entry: 4.6 kA
